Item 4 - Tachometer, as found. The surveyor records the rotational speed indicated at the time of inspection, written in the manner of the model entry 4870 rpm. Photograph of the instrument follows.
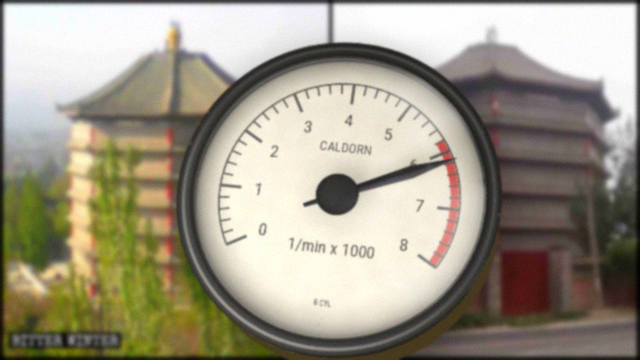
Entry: 6200 rpm
